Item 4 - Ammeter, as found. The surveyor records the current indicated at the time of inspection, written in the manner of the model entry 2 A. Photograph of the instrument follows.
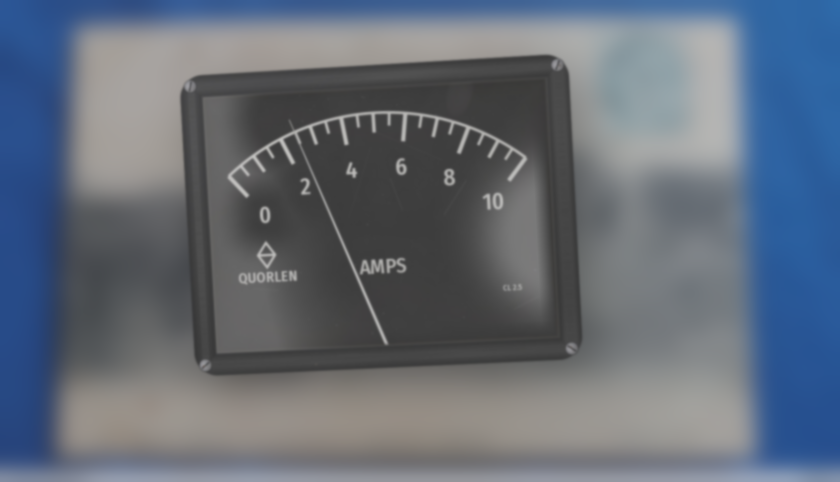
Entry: 2.5 A
